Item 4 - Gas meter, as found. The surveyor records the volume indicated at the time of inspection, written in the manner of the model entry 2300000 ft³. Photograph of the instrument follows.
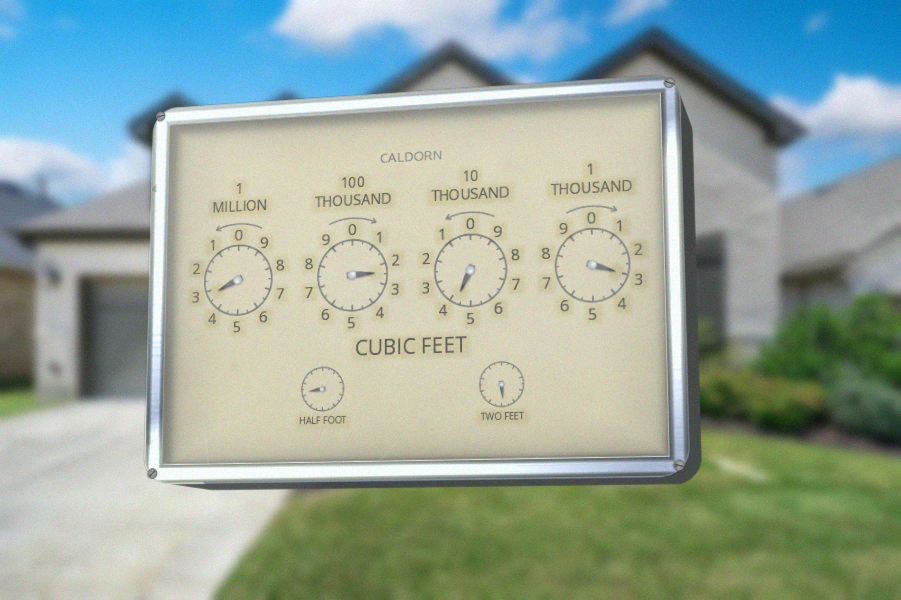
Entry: 324300 ft³
